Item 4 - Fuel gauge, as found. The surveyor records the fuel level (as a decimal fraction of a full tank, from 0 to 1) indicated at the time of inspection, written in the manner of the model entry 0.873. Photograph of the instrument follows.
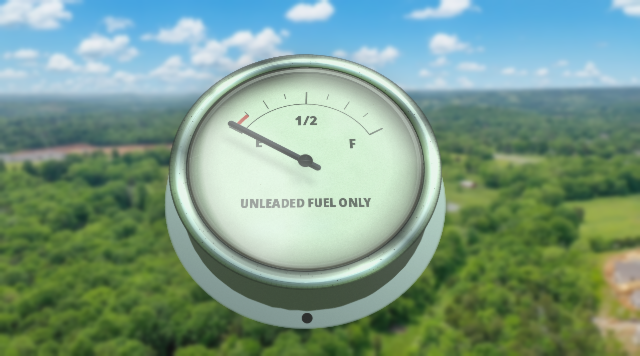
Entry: 0
